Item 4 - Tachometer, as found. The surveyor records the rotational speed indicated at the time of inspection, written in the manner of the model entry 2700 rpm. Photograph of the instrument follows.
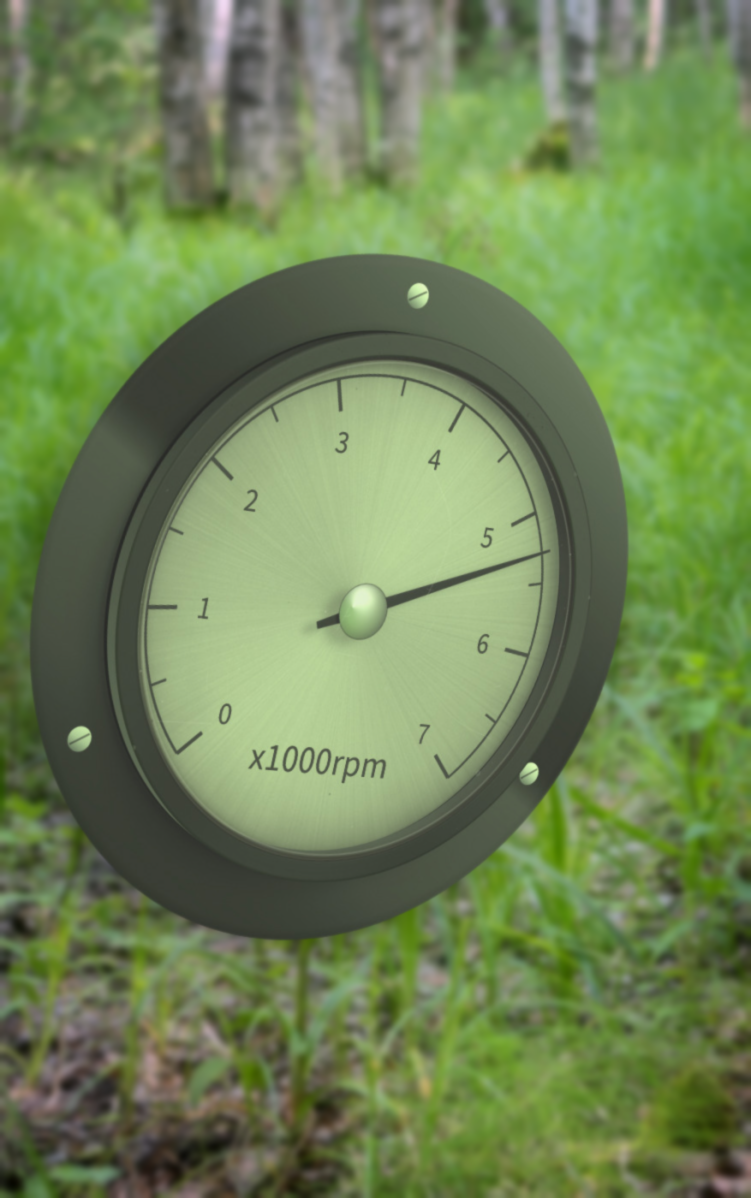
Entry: 5250 rpm
